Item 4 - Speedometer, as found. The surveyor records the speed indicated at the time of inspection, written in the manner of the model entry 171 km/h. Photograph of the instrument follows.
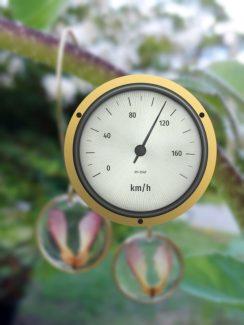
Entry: 110 km/h
